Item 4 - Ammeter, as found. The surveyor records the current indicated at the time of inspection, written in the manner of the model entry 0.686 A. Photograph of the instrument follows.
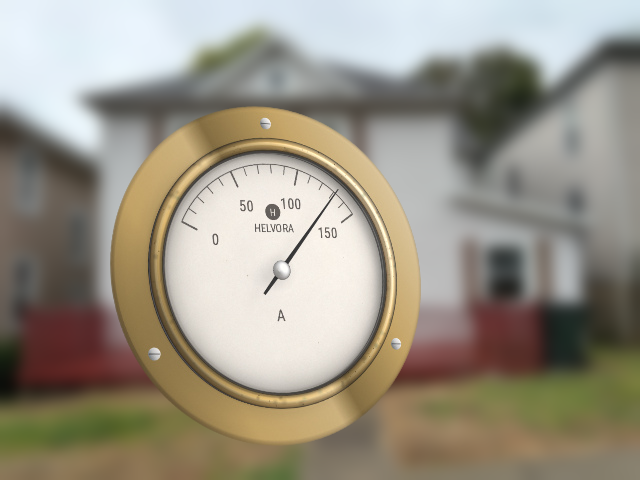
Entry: 130 A
